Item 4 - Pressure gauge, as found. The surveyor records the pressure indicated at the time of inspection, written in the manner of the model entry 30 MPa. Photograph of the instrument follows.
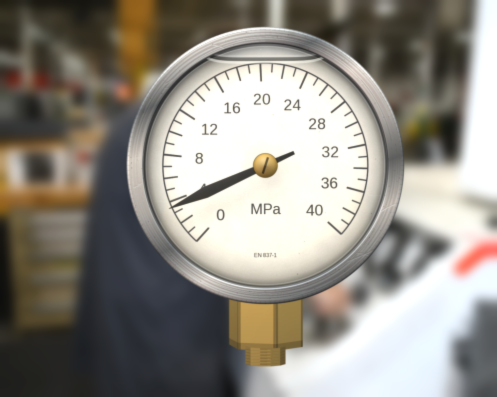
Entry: 3.5 MPa
